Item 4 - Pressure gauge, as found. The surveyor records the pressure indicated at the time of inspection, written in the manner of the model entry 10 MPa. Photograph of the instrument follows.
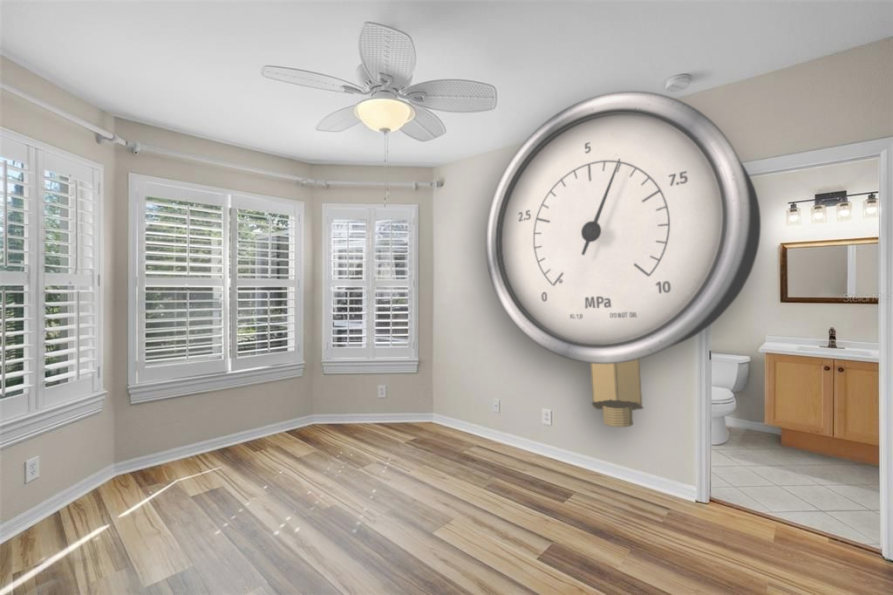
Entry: 6 MPa
